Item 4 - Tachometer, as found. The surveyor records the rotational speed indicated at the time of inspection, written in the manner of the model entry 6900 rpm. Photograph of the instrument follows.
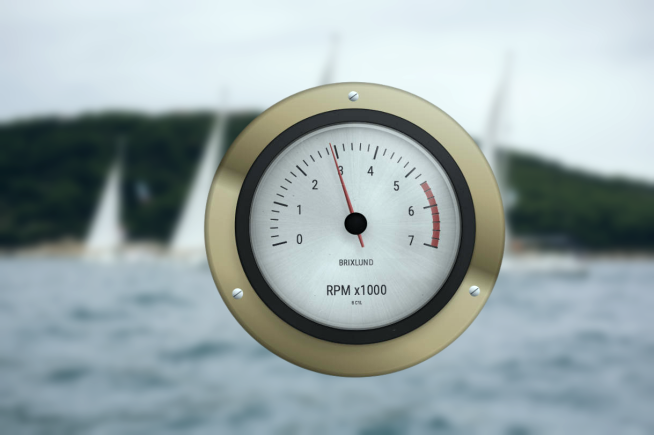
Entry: 2900 rpm
